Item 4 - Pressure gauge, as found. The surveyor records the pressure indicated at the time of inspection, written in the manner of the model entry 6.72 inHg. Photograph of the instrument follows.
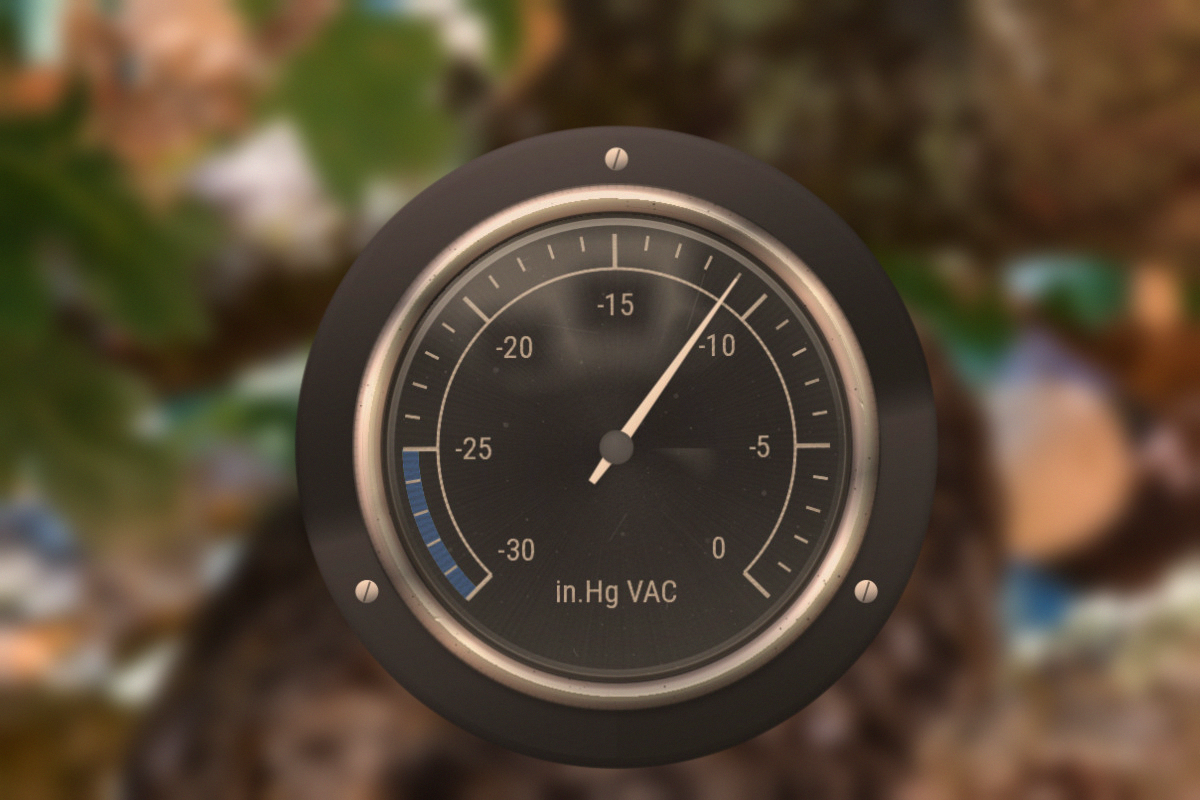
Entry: -11 inHg
